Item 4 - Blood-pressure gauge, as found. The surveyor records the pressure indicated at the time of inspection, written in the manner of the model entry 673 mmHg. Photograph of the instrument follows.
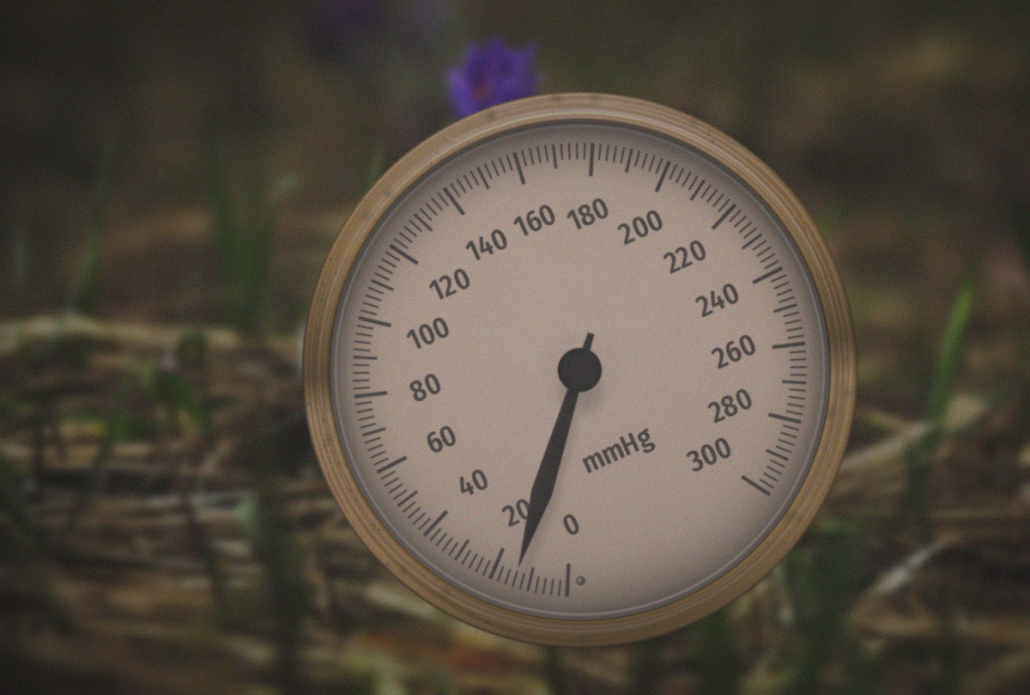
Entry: 14 mmHg
